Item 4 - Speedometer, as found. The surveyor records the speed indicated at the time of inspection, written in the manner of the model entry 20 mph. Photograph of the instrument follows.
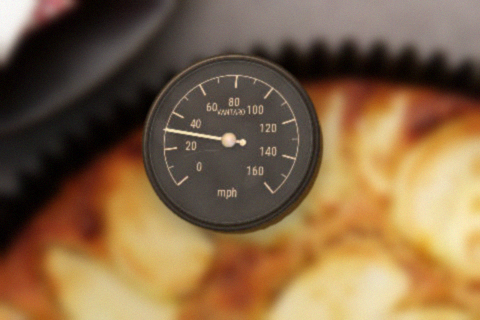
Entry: 30 mph
